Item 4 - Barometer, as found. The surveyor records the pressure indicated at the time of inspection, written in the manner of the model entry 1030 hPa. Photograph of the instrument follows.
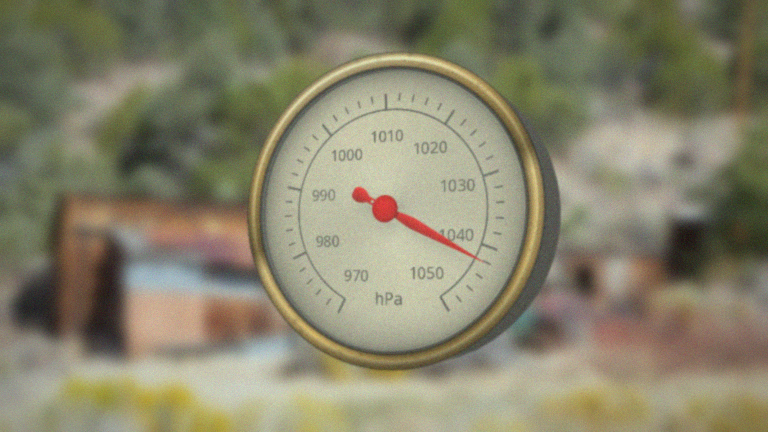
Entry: 1042 hPa
